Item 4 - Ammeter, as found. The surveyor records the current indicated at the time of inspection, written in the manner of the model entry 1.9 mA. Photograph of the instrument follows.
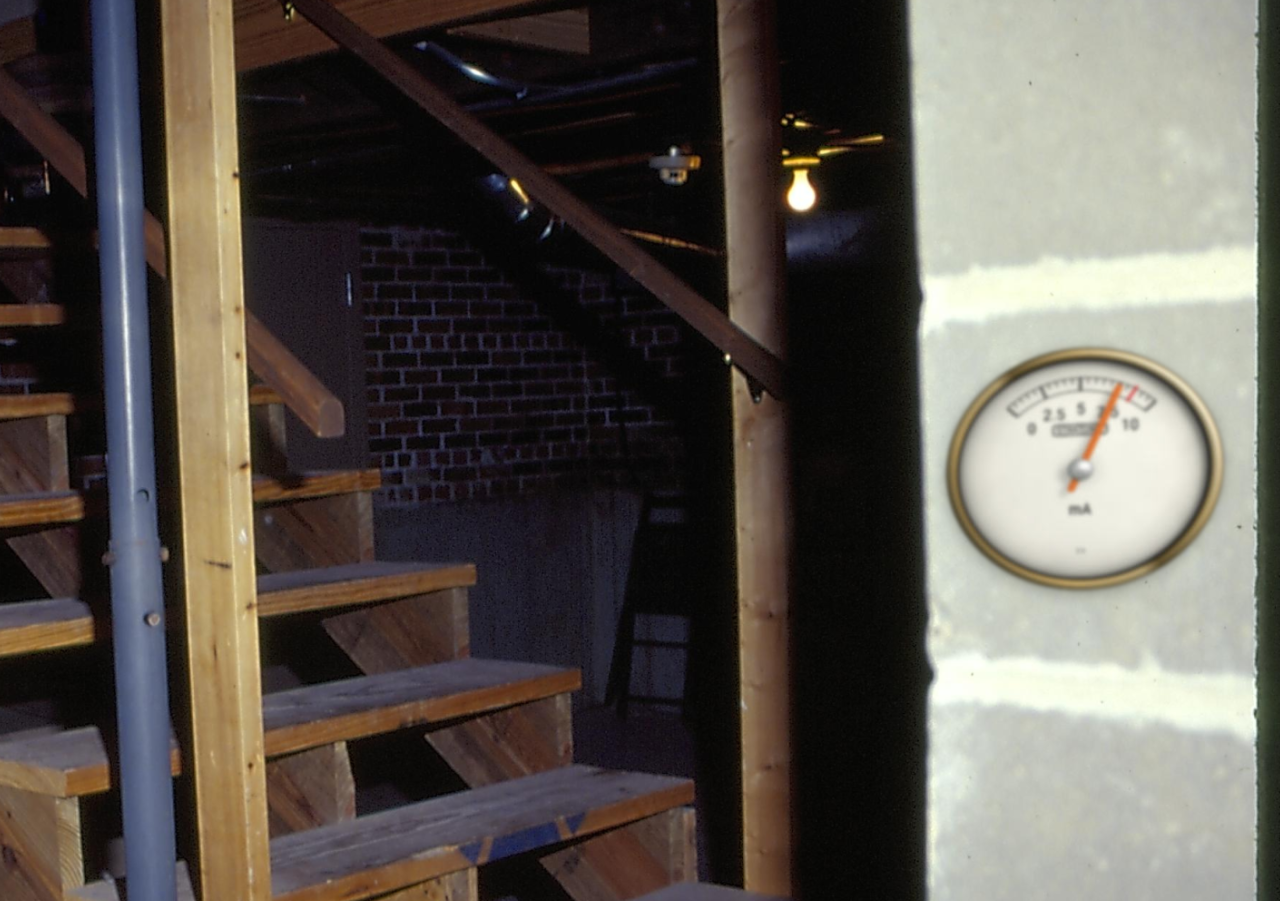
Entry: 7.5 mA
